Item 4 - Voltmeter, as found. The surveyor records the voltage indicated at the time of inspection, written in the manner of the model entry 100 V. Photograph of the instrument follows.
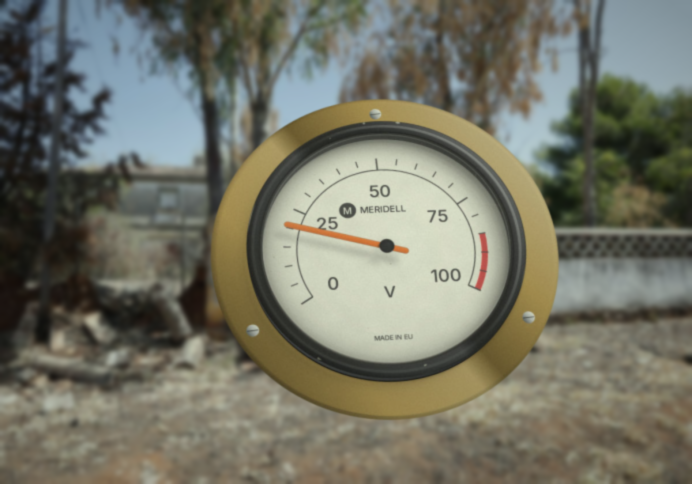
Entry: 20 V
